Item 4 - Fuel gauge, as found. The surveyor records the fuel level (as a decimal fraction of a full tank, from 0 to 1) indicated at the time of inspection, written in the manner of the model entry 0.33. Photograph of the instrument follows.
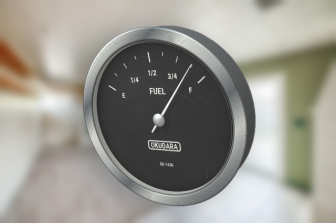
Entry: 0.875
